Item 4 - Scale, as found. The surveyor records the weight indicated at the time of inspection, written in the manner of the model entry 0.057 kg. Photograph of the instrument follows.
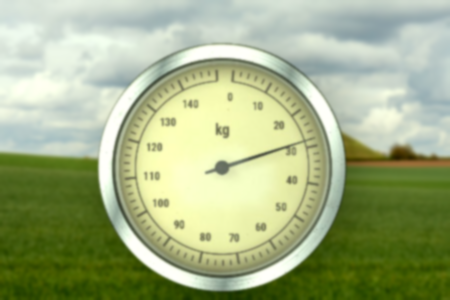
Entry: 28 kg
